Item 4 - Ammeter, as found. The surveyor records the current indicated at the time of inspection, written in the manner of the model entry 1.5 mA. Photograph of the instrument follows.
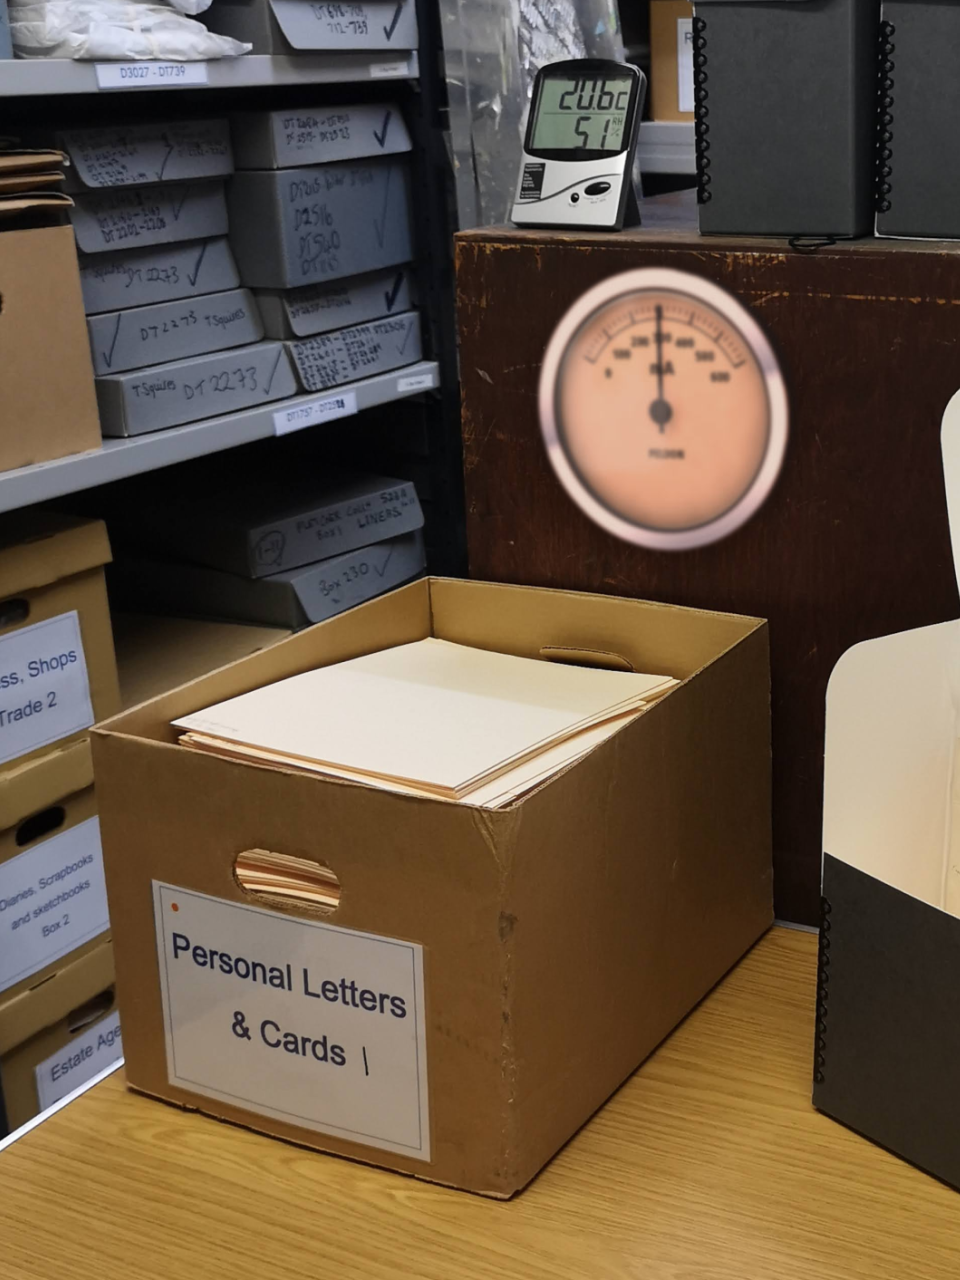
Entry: 300 mA
